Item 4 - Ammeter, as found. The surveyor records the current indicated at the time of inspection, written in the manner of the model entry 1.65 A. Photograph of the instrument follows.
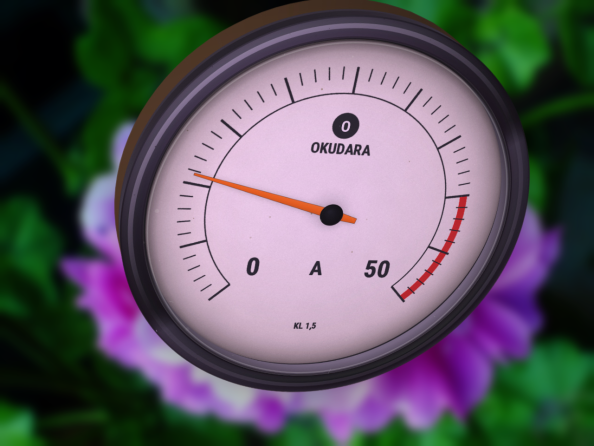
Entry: 11 A
